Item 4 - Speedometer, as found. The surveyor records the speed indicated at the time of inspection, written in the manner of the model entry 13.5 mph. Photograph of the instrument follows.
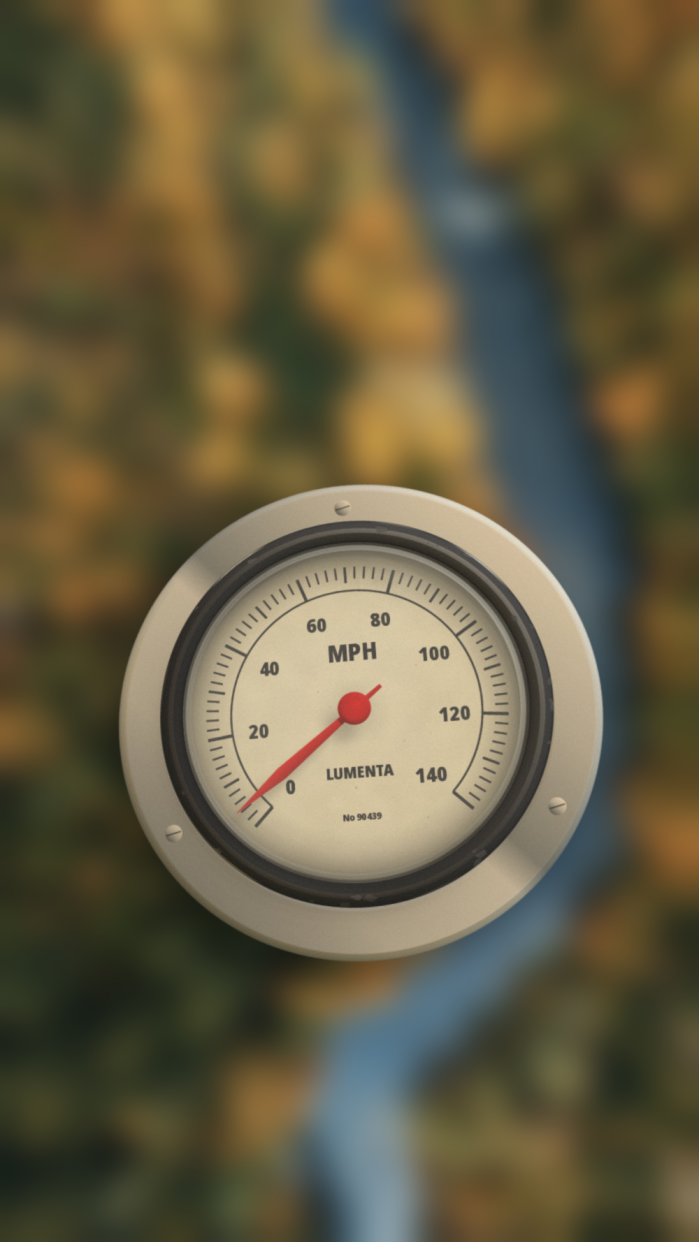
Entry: 4 mph
